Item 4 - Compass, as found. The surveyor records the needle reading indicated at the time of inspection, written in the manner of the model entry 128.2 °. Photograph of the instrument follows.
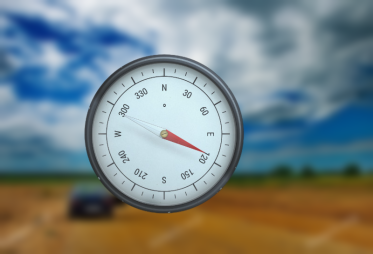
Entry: 115 °
